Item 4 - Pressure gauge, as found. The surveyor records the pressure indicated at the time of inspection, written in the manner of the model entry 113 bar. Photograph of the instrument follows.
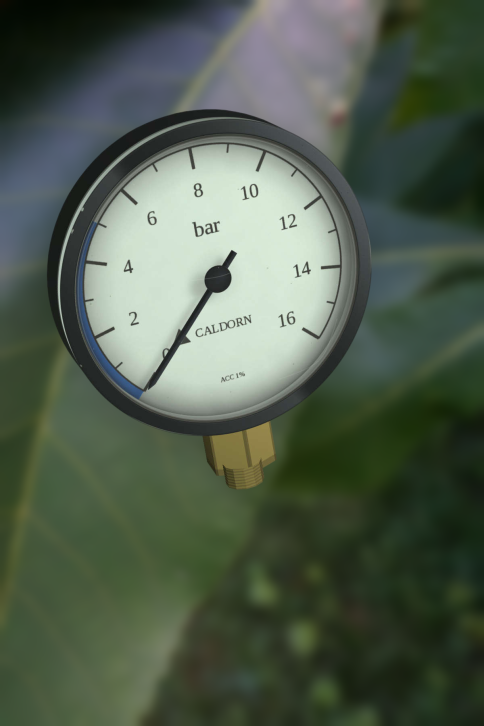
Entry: 0 bar
